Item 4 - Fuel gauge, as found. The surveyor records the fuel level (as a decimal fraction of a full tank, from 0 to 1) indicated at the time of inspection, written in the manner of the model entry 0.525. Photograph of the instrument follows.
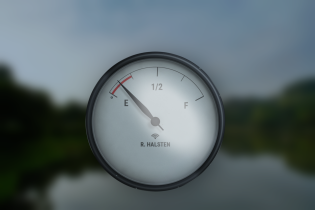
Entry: 0.125
